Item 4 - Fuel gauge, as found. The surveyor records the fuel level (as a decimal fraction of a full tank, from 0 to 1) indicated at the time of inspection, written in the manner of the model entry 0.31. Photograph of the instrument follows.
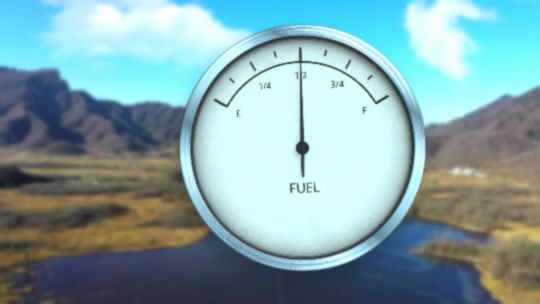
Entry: 0.5
